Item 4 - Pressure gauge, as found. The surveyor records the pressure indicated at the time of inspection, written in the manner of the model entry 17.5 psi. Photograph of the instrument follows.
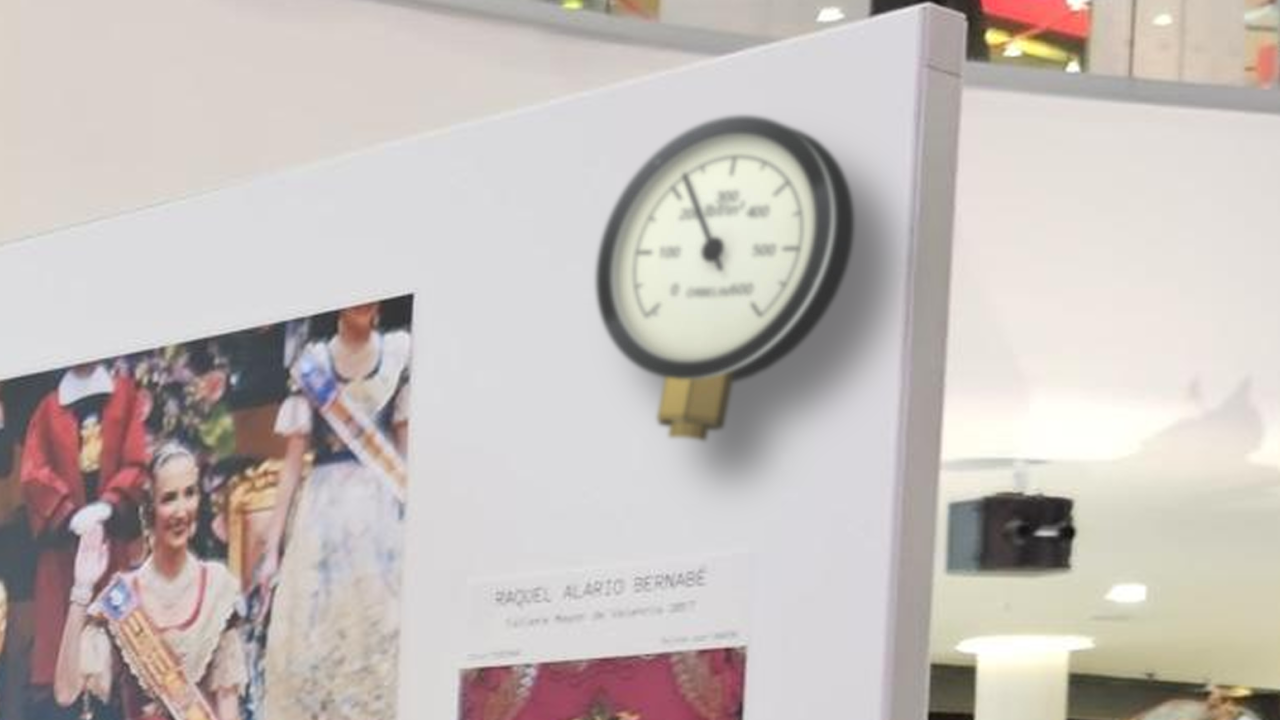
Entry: 225 psi
